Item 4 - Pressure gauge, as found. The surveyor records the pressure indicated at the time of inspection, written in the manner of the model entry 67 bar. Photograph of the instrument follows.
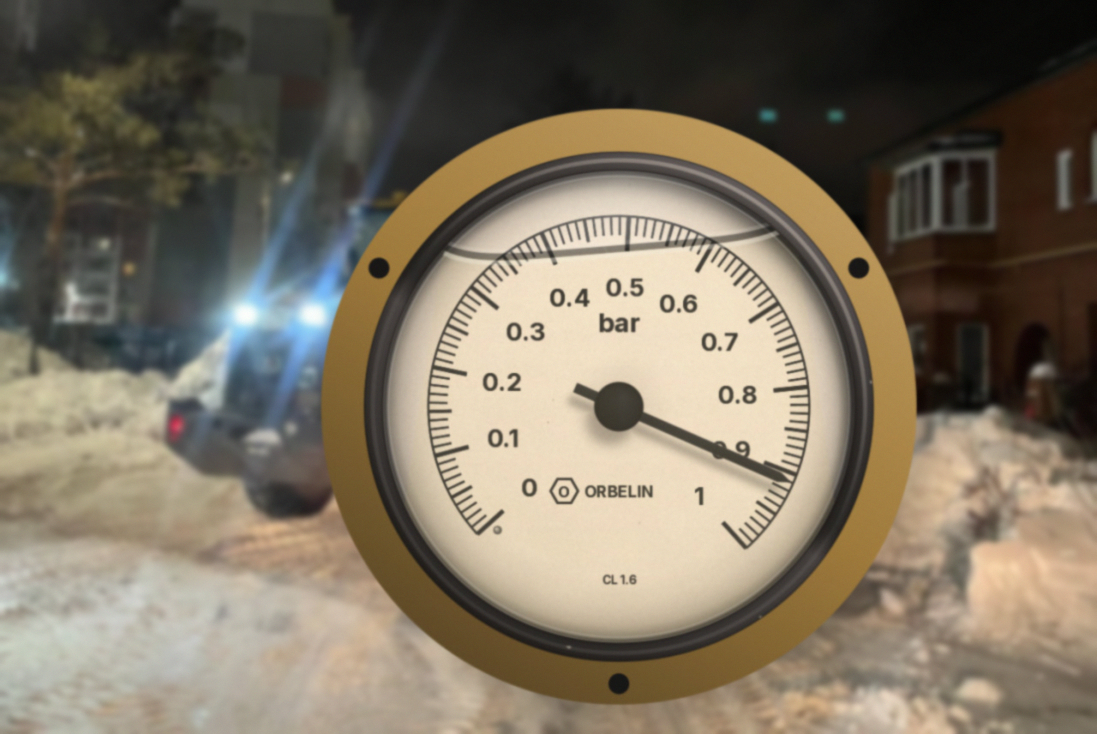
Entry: 0.91 bar
